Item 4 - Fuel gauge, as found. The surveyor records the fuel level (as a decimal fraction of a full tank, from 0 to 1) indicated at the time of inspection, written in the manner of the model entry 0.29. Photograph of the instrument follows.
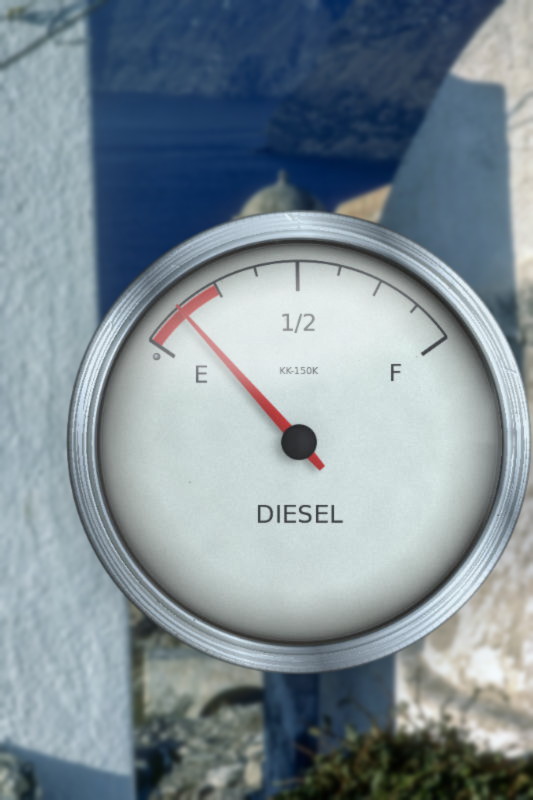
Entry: 0.125
